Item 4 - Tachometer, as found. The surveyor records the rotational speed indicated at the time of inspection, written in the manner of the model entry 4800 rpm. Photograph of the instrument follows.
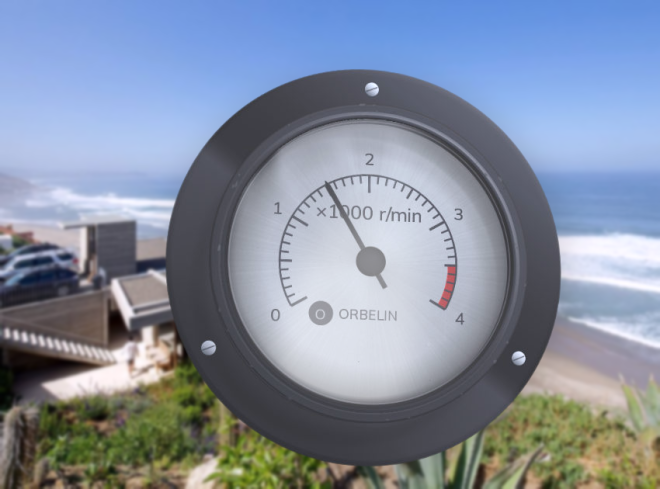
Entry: 1500 rpm
